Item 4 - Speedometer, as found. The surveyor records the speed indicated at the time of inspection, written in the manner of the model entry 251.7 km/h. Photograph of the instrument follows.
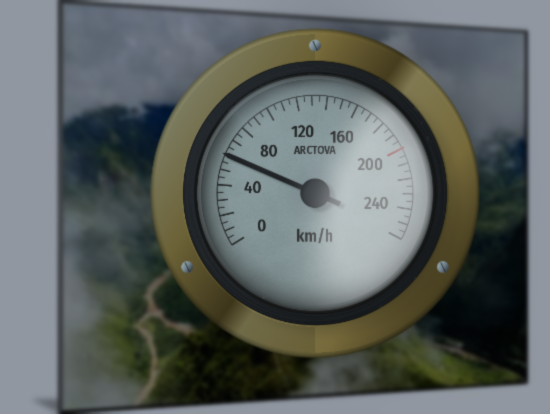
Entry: 60 km/h
